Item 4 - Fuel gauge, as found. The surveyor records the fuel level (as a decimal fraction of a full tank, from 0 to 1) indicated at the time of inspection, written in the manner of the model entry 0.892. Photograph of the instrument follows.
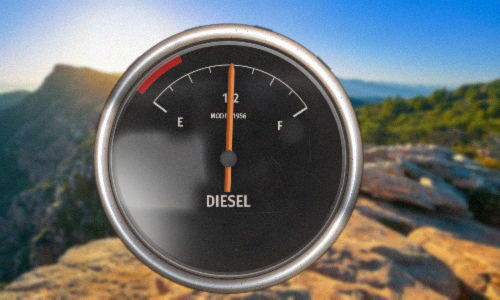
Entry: 0.5
